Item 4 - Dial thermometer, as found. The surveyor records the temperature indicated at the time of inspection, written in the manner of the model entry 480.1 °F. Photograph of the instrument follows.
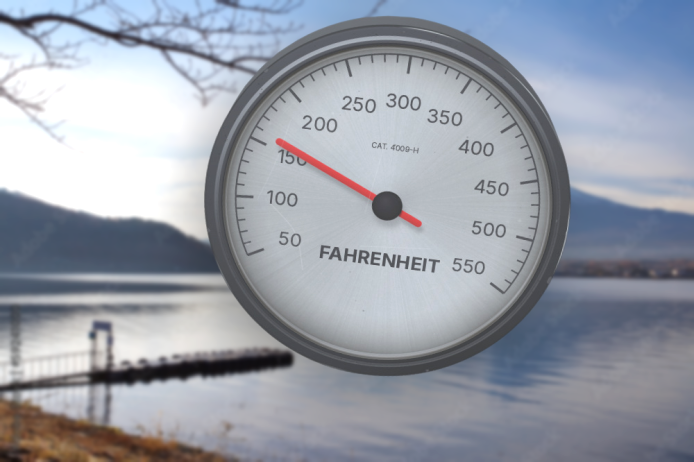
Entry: 160 °F
